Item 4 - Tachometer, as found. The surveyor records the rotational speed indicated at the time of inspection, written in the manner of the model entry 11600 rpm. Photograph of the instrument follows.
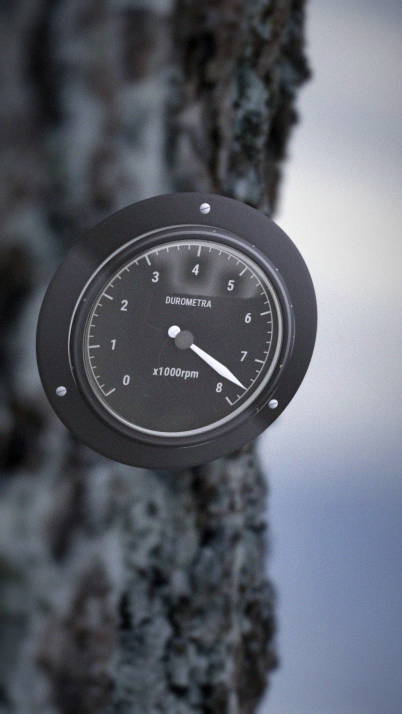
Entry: 7600 rpm
